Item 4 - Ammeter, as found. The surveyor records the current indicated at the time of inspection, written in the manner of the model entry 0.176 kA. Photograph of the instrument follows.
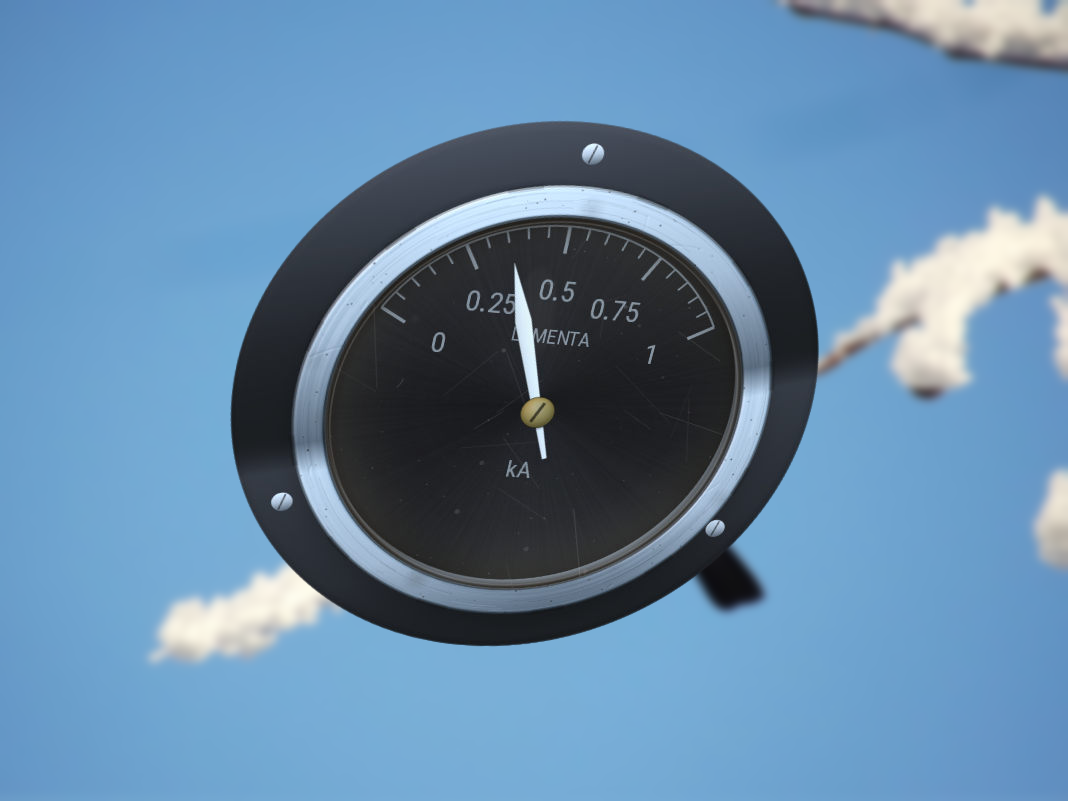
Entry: 0.35 kA
